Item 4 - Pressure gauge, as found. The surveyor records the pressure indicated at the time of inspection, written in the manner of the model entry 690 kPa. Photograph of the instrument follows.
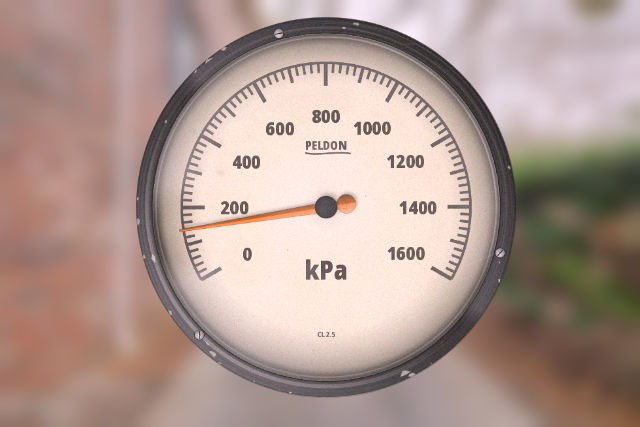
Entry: 140 kPa
